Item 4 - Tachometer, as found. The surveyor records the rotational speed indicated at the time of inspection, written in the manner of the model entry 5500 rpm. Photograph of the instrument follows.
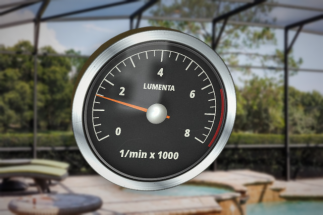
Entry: 1500 rpm
